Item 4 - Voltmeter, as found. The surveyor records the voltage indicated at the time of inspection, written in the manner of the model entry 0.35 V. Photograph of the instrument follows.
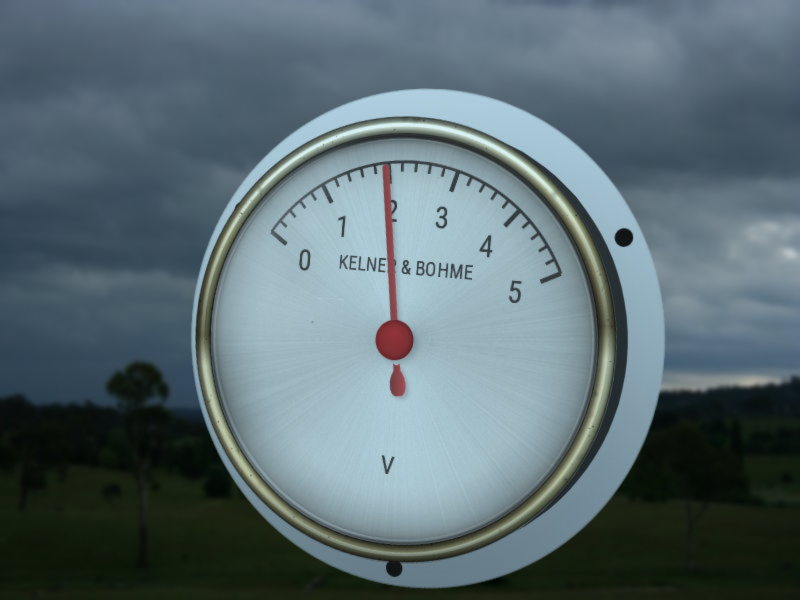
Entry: 2 V
